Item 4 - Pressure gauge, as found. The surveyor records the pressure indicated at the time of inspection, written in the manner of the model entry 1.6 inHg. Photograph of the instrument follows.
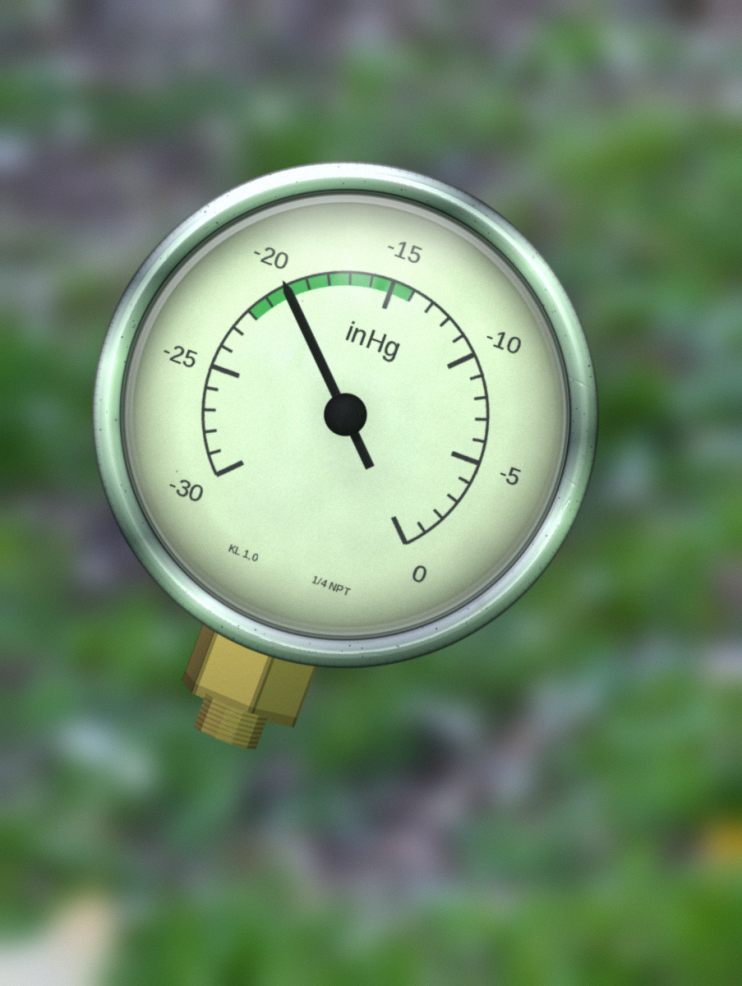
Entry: -20 inHg
